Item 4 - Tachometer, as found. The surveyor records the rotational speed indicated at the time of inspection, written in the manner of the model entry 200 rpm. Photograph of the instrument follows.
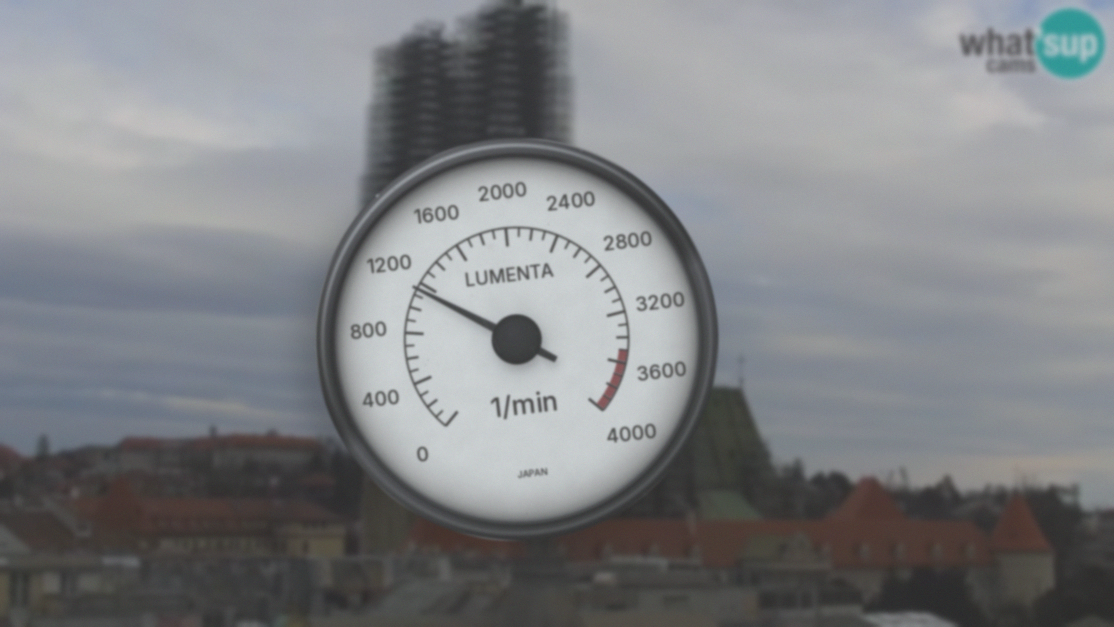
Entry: 1150 rpm
